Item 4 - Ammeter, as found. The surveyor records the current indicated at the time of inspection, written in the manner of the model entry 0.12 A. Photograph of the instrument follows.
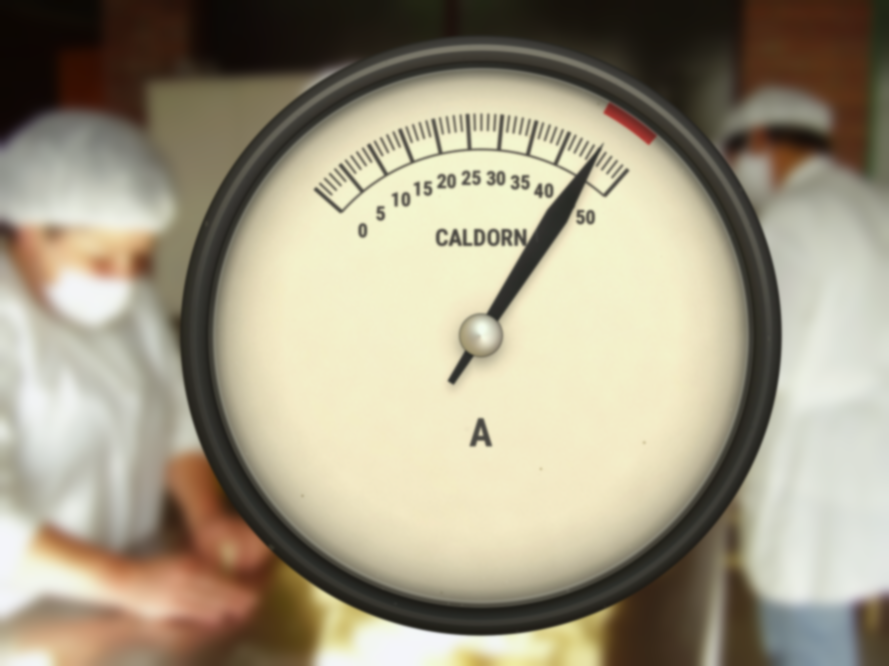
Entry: 45 A
